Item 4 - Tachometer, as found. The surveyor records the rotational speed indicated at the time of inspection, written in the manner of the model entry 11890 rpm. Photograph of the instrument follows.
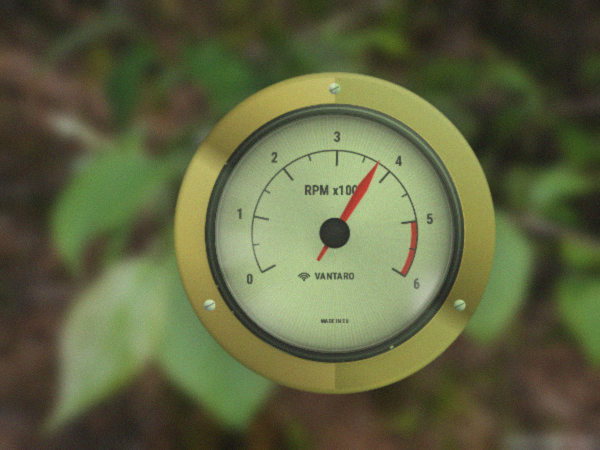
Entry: 3750 rpm
